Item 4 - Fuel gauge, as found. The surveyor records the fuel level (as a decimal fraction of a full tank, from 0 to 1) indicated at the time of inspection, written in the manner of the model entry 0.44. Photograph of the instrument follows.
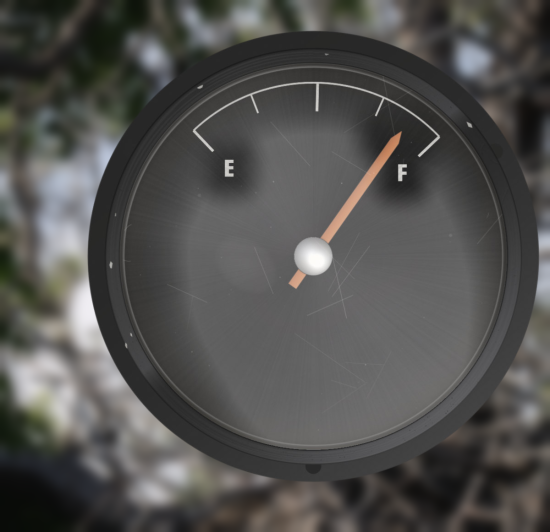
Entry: 0.875
